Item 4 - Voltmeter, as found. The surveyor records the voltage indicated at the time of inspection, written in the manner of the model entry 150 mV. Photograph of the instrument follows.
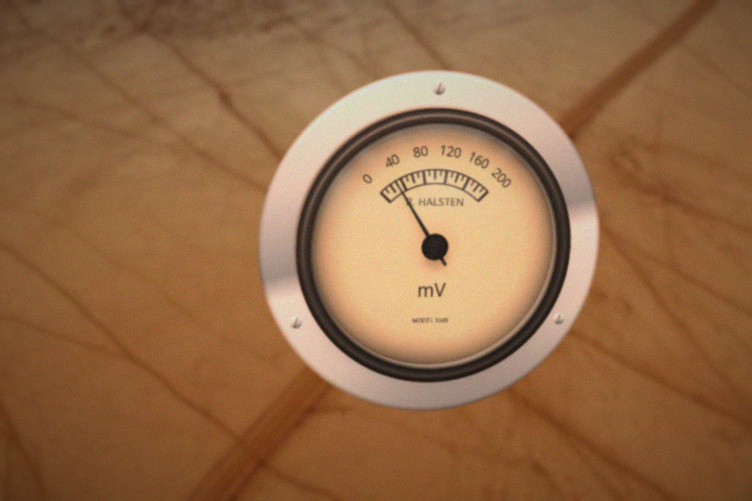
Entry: 30 mV
